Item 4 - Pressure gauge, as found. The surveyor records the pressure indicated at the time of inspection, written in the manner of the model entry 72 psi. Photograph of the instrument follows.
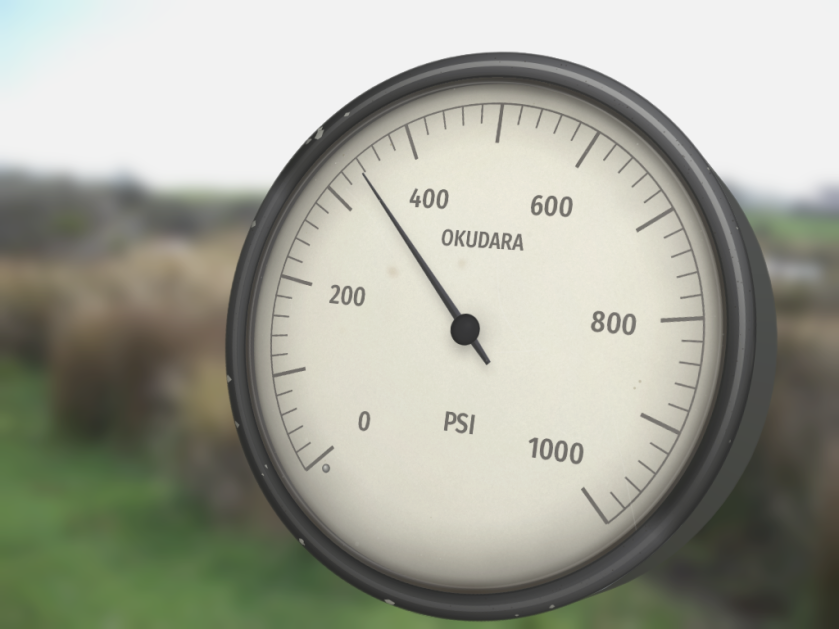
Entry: 340 psi
